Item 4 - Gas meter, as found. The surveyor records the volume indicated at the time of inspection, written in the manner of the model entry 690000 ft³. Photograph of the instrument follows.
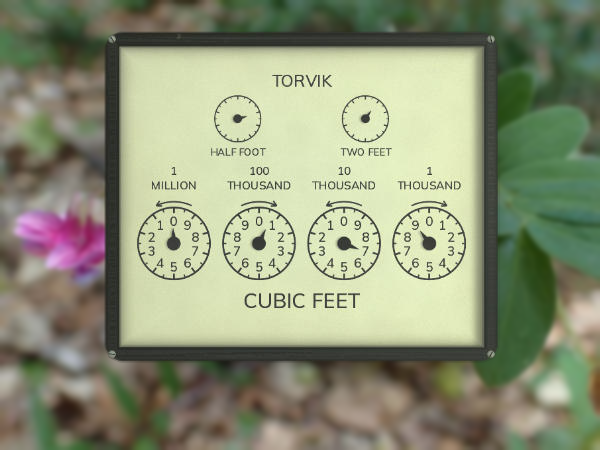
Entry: 6900 ft³
